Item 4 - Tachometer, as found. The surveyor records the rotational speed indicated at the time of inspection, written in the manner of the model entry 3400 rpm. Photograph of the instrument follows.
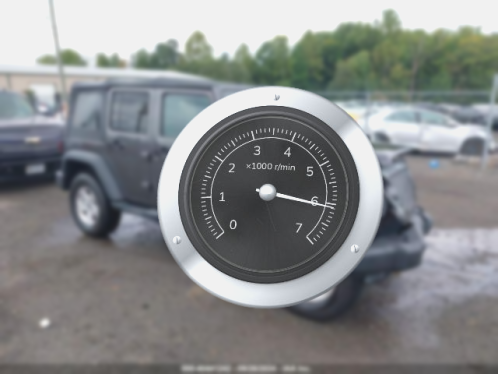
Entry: 6100 rpm
